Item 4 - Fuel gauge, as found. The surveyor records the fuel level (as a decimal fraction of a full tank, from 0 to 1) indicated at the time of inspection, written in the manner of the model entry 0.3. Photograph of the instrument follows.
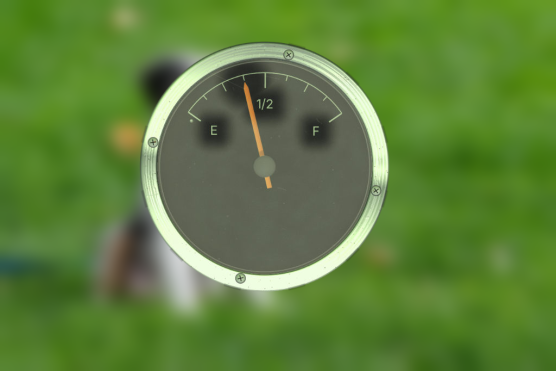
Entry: 0.375
